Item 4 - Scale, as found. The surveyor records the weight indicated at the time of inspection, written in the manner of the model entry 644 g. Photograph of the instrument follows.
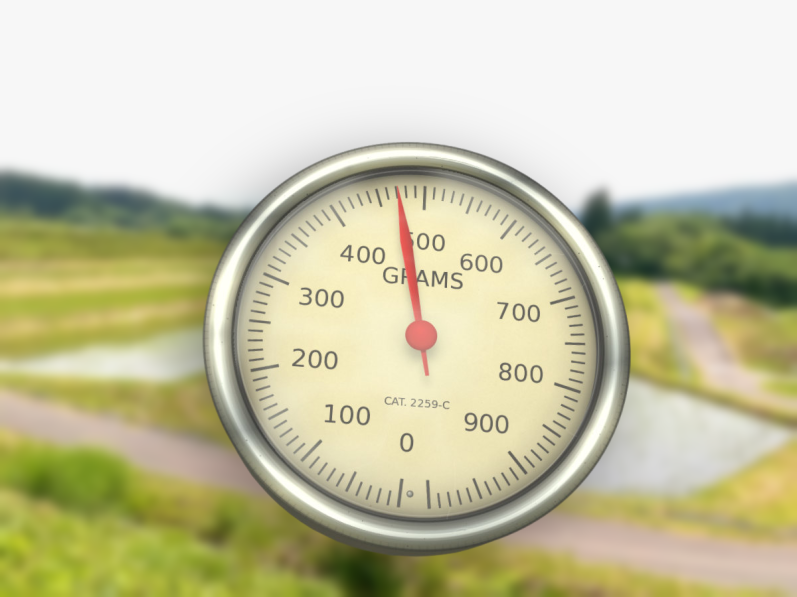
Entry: 470 g
